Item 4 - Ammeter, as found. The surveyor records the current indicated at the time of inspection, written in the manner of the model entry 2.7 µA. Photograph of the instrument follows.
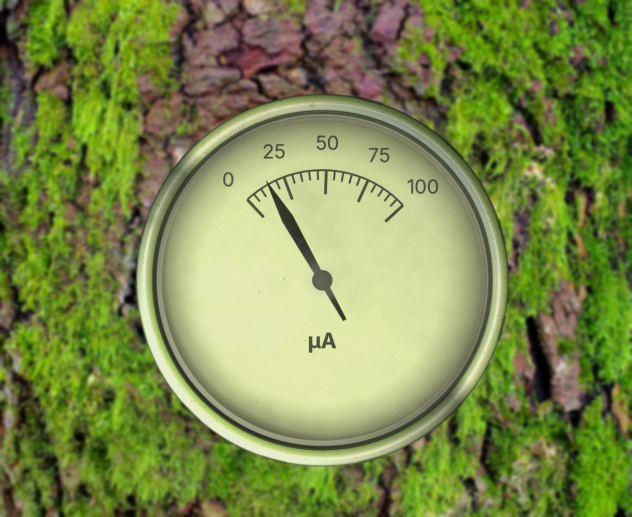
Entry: 15 µA
